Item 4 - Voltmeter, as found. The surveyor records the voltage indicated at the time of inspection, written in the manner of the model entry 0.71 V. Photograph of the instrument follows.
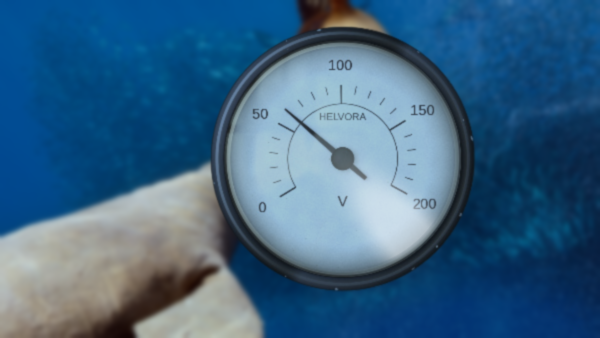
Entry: 60 V
